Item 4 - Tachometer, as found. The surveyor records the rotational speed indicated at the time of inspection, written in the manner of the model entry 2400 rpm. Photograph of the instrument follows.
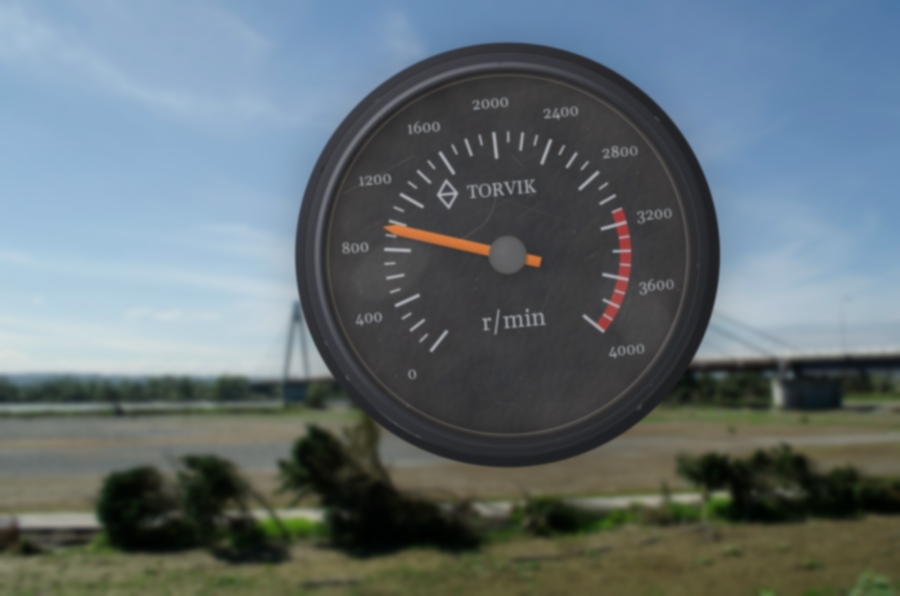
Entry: 950 rpm
